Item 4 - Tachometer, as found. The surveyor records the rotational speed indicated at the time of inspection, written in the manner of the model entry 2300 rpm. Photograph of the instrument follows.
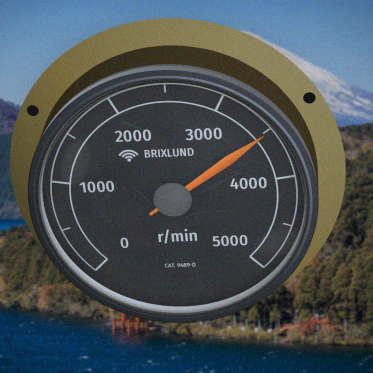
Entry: 3500 rpm
